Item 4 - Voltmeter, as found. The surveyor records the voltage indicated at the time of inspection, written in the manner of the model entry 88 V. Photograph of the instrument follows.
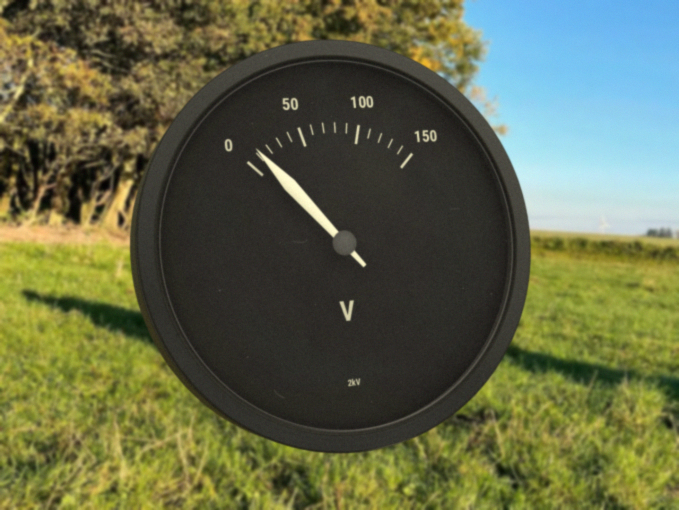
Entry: 10 V
